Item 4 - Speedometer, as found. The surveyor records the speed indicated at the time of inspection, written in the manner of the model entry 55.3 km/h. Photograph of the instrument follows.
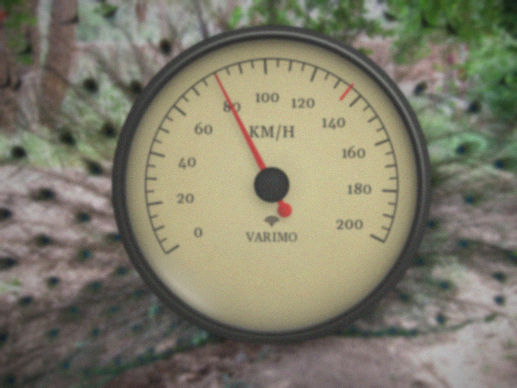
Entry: 80 km/h
